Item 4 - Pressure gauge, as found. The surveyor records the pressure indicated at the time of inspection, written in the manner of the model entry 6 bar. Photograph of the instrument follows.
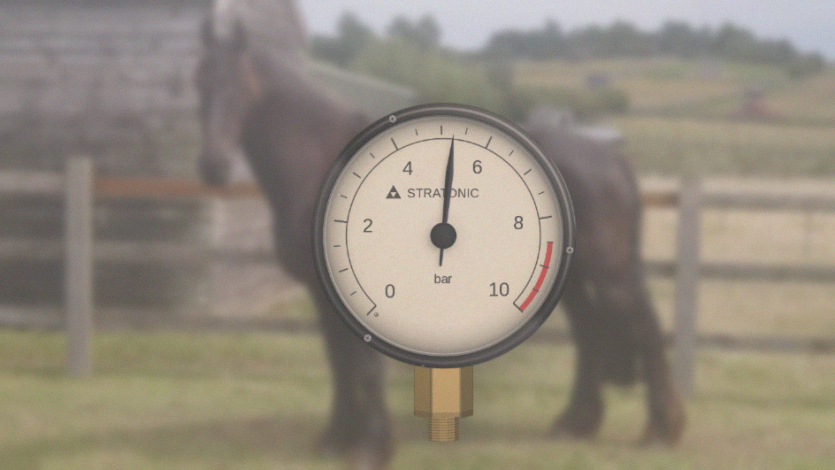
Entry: 5.25 bar
